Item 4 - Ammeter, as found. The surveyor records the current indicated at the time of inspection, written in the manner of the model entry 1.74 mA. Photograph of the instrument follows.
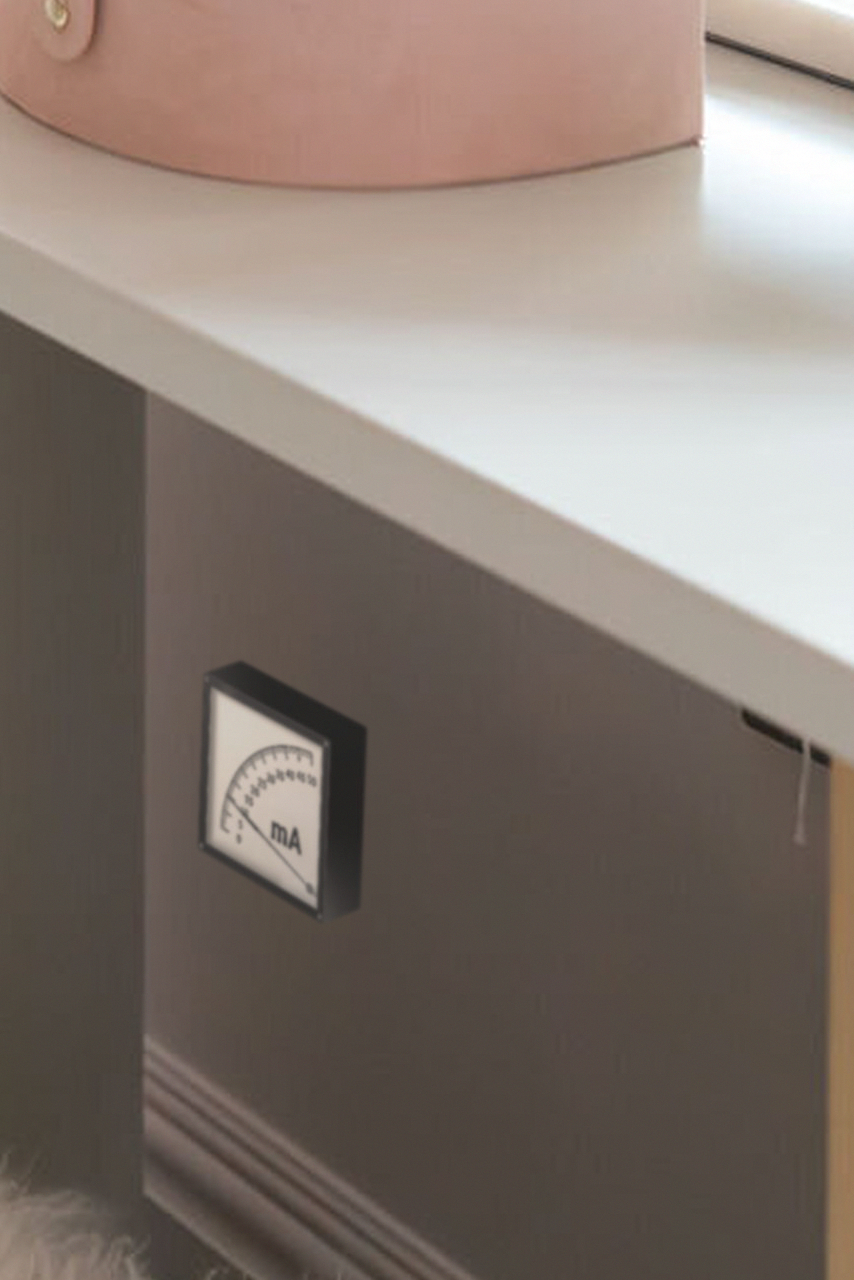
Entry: 10 mA
